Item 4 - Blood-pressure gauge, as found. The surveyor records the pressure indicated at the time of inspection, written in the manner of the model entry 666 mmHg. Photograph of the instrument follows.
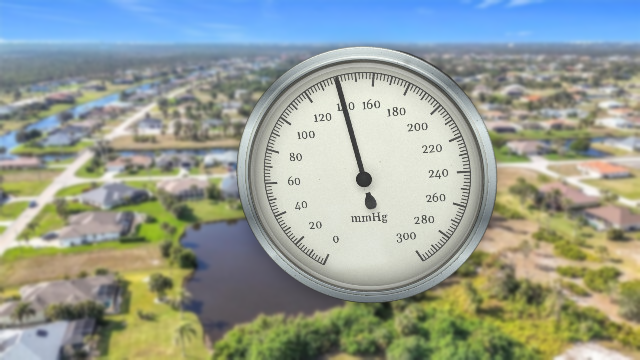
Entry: 140 mmHg
